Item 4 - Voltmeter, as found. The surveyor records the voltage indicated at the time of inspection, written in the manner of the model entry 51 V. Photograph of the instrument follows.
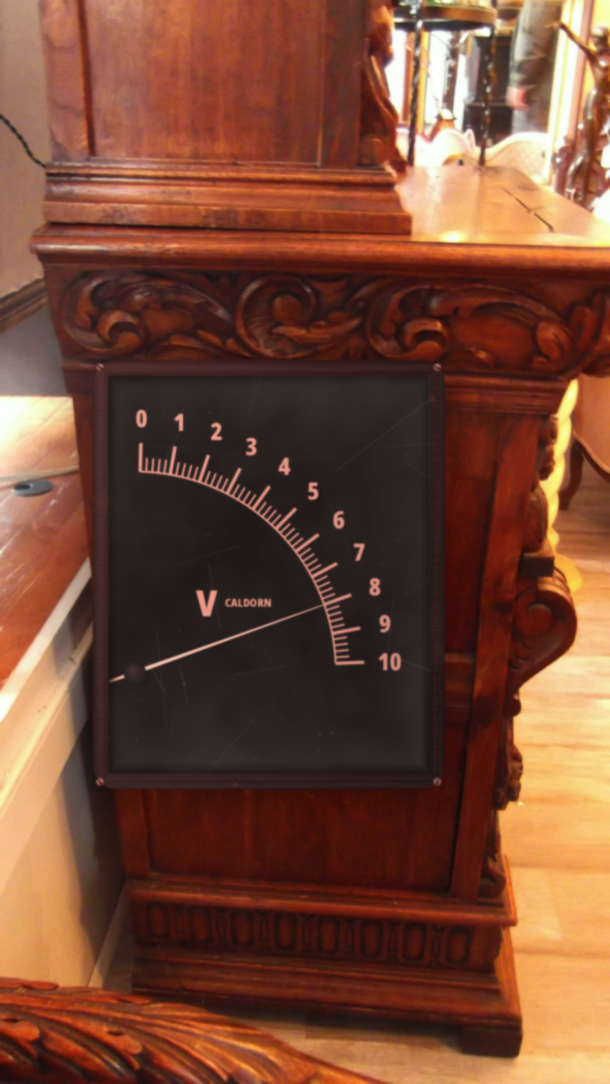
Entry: 8 V
